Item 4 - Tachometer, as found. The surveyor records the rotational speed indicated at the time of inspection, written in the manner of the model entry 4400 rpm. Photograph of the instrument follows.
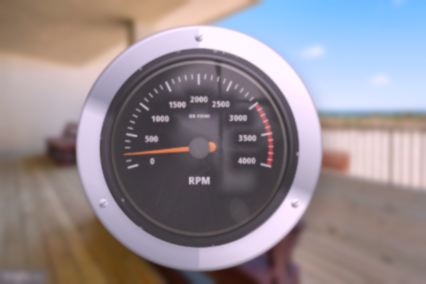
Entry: 200 rpm
